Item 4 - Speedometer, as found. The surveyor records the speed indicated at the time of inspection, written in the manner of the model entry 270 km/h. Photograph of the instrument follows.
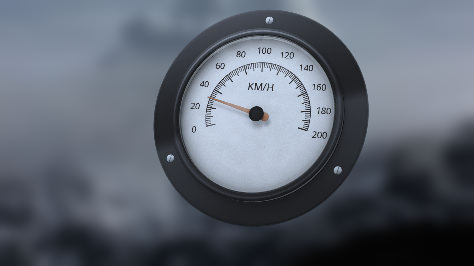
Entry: 30 km/h
